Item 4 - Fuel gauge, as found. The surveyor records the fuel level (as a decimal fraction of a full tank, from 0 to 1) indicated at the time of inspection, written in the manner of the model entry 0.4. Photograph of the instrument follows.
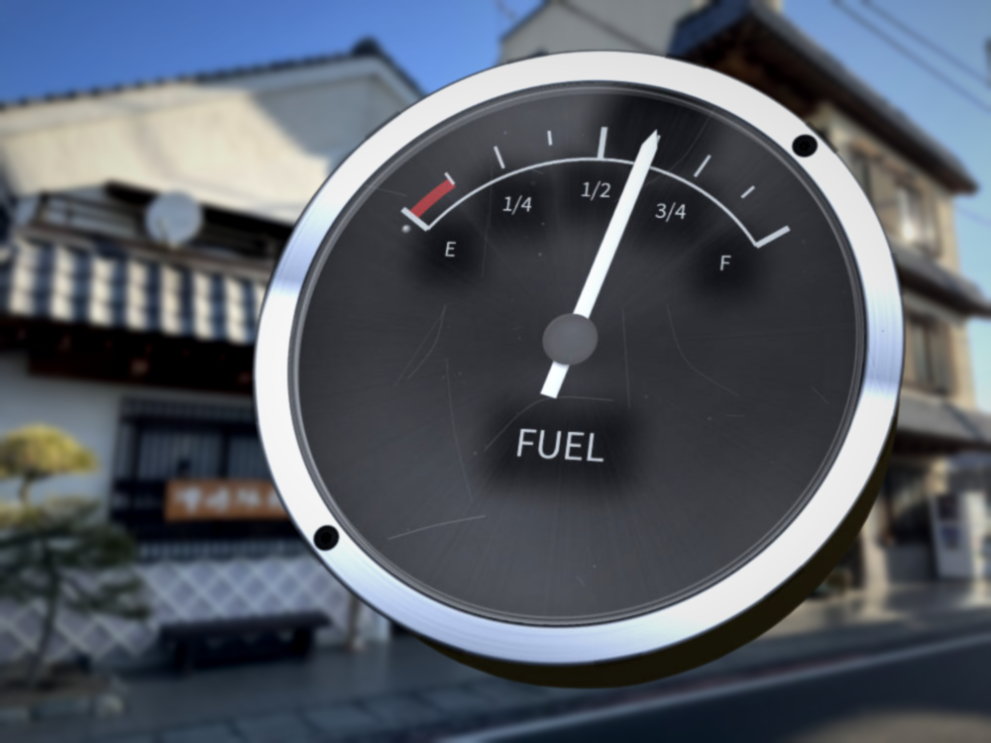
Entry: 0.625
